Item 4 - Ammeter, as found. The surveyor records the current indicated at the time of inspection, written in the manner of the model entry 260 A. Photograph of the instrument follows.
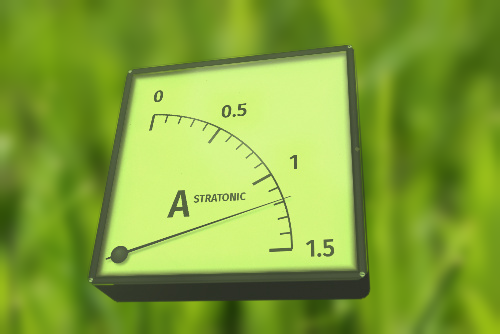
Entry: 1.2 A
